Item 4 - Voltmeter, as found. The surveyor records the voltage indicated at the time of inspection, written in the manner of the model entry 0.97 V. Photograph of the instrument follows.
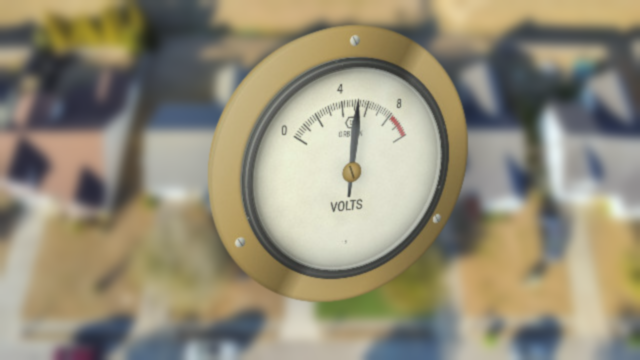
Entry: 5 V
